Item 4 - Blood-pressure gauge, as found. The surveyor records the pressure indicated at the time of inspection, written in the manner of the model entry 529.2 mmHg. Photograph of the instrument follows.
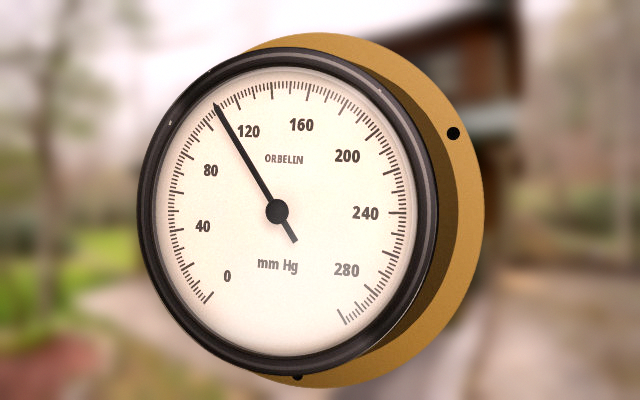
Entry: 110 mmHg
